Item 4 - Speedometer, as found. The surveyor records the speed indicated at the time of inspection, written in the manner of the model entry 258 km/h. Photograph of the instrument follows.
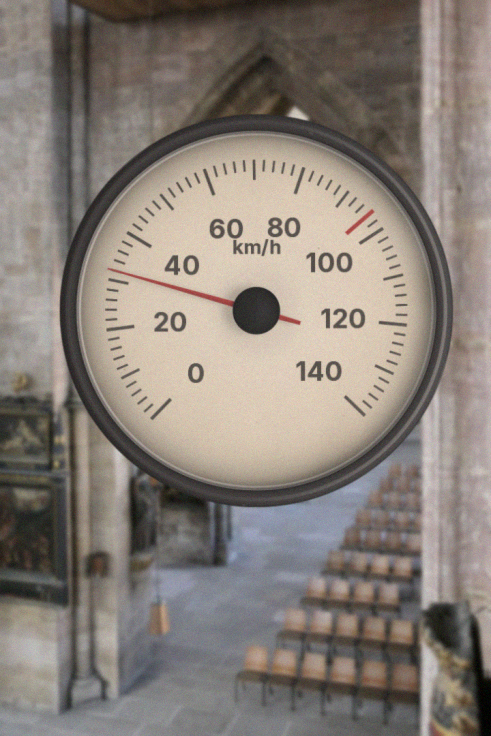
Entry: 32 km/h
